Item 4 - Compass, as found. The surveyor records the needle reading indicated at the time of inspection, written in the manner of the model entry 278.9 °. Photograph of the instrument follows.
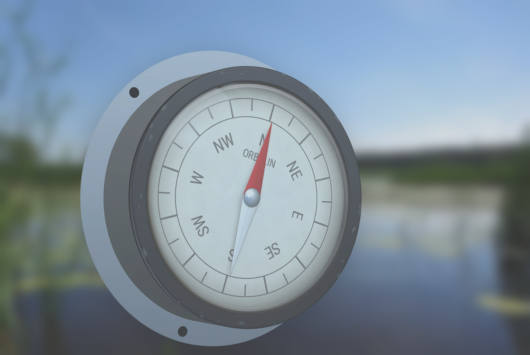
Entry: 0 °
